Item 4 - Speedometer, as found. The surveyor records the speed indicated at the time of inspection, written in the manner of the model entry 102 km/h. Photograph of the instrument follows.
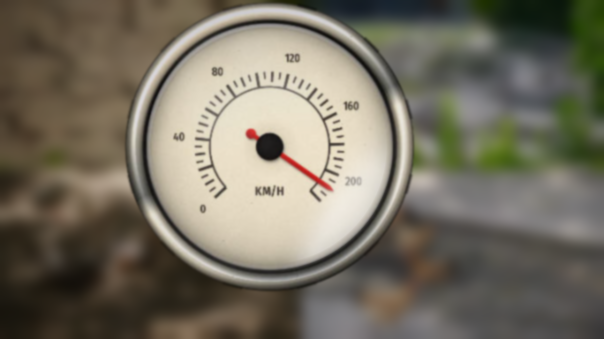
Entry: 210 km/h
